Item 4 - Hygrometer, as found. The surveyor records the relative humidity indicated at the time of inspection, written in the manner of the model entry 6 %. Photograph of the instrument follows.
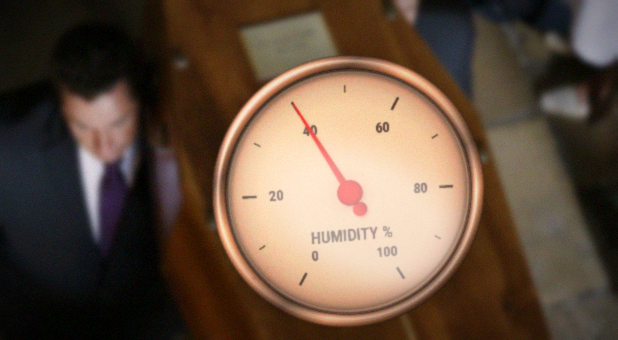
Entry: 40 %
